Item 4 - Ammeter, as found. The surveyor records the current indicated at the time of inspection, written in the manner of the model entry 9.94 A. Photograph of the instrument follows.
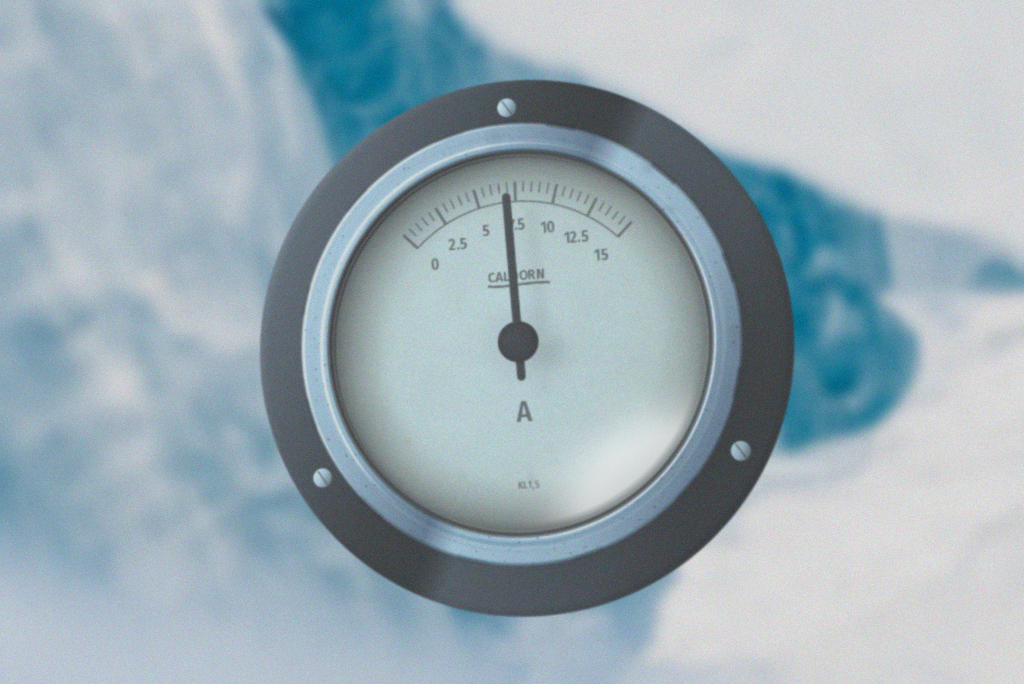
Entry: 7 A
